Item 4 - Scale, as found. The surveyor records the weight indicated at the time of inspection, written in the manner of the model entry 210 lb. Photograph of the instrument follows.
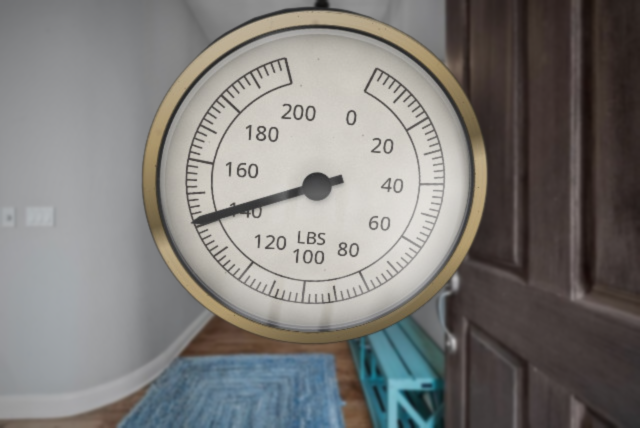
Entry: 142 lb
